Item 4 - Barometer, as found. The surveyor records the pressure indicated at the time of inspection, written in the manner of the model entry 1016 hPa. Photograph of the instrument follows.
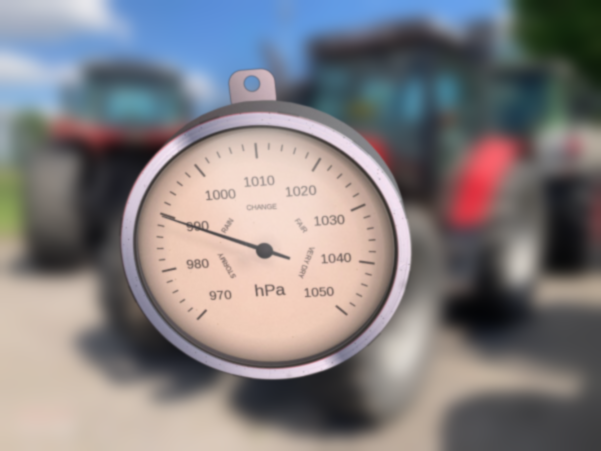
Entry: 990 hPa
